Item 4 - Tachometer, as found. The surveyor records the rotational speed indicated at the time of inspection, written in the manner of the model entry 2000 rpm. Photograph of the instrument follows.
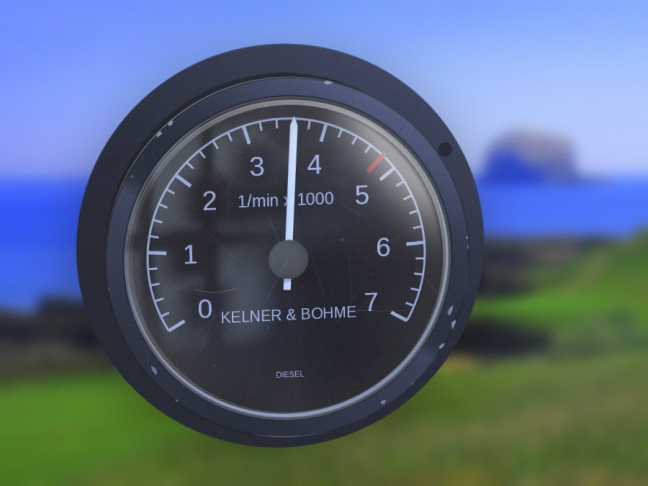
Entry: 3600 rpm
